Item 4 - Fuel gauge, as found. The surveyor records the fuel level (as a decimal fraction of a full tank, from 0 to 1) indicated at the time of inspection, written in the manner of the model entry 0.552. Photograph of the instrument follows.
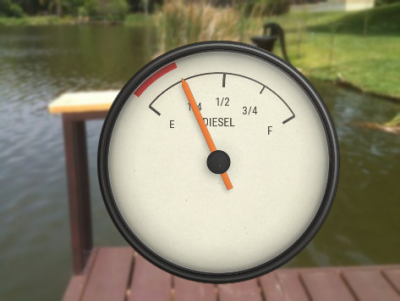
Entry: 0.25
